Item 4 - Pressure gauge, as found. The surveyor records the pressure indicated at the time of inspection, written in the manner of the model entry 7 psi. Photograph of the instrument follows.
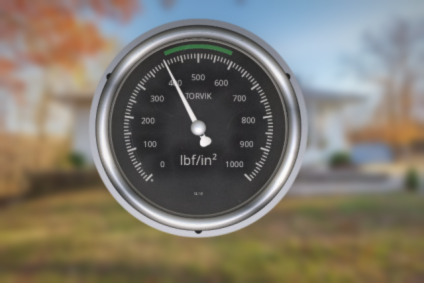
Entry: 400 psi
